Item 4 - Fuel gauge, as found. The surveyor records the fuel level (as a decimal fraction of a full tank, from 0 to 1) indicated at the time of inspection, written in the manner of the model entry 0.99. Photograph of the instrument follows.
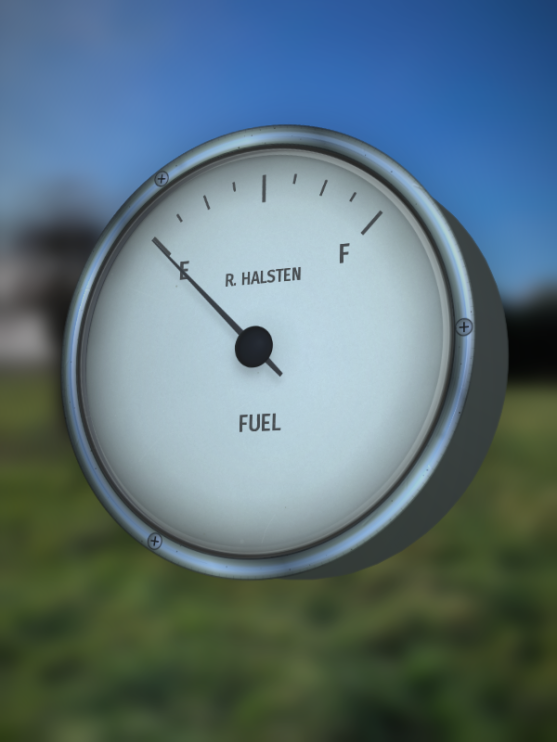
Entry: 0
